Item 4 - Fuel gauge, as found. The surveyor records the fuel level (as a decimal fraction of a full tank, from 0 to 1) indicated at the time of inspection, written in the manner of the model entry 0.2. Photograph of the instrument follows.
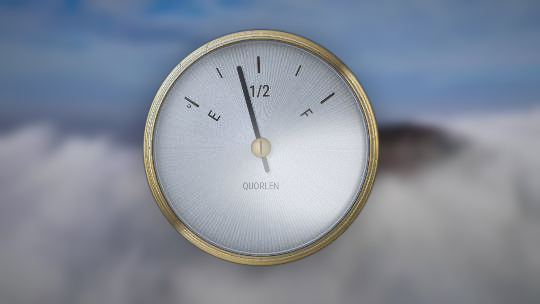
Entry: 0.375
